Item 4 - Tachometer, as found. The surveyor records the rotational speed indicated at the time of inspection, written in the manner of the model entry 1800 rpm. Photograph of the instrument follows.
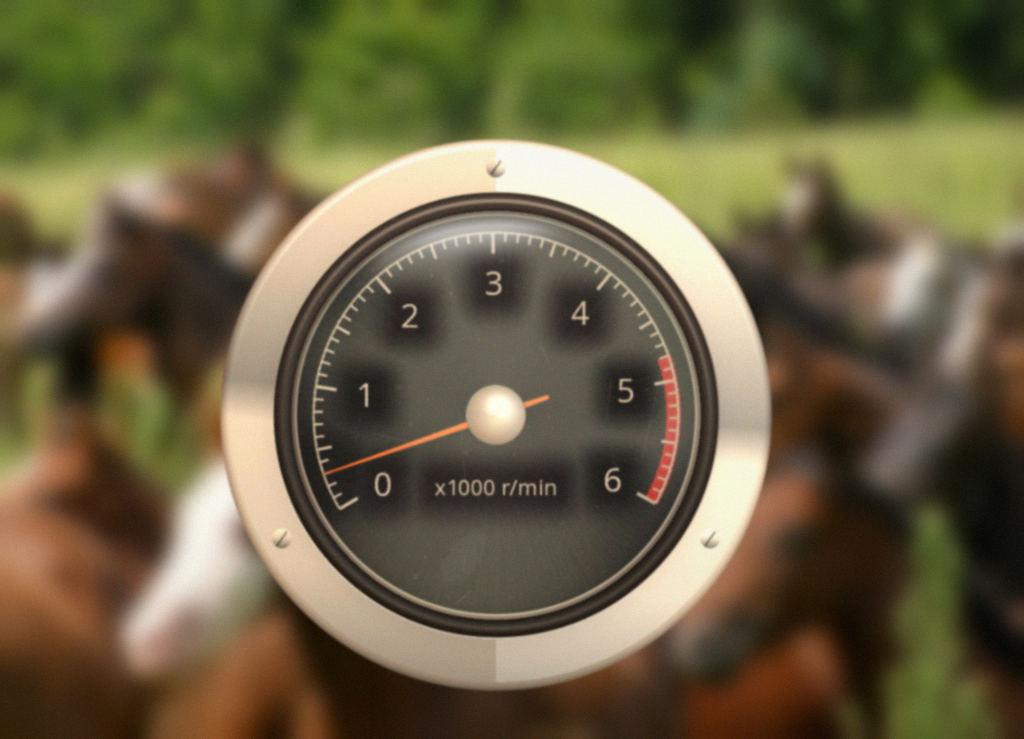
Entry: 300 rpm
